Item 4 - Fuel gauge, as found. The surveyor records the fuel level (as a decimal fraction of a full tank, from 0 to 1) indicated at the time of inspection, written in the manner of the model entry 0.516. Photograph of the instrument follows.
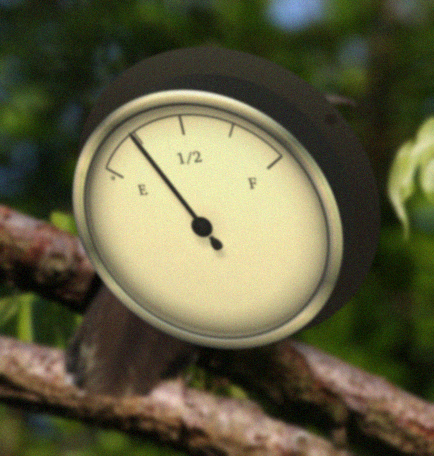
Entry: 0.25
